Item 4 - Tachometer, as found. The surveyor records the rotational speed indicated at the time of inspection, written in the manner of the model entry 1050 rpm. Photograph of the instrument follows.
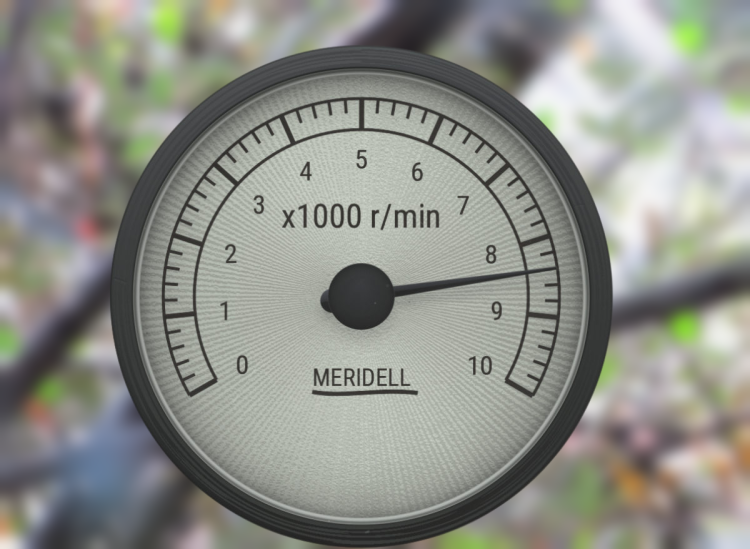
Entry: 8400 rpm
